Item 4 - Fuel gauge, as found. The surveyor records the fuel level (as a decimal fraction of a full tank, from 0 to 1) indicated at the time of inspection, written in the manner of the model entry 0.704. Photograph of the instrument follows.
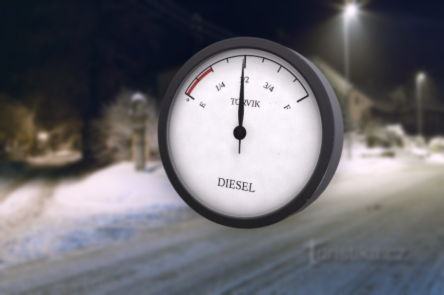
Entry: 0.5
